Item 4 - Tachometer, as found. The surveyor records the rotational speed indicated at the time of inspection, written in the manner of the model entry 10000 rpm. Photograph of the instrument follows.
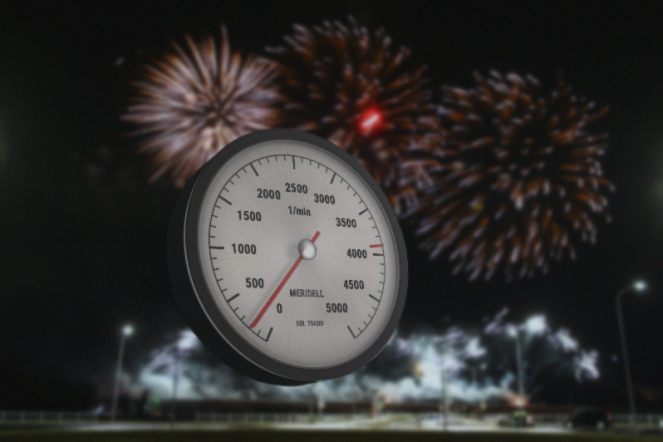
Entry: 200 rpm
